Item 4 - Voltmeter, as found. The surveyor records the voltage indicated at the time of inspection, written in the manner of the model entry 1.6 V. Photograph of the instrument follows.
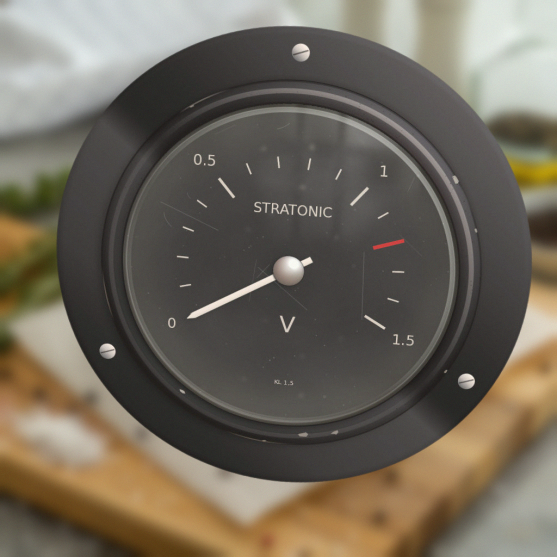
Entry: 0 V
